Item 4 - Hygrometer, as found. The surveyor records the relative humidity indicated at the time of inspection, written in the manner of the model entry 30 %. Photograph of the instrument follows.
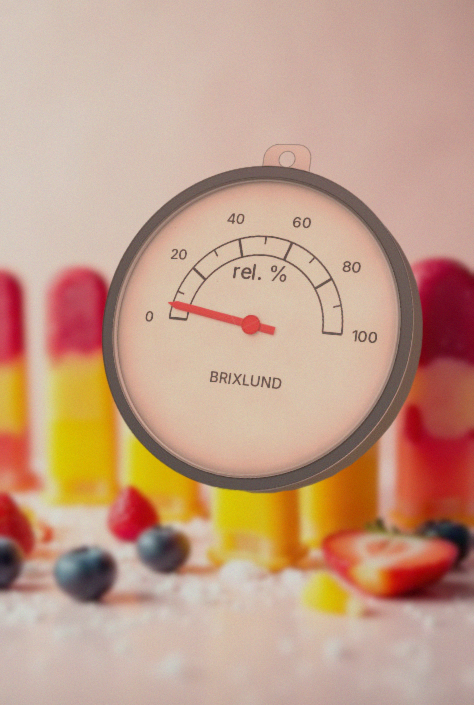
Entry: 5 %
